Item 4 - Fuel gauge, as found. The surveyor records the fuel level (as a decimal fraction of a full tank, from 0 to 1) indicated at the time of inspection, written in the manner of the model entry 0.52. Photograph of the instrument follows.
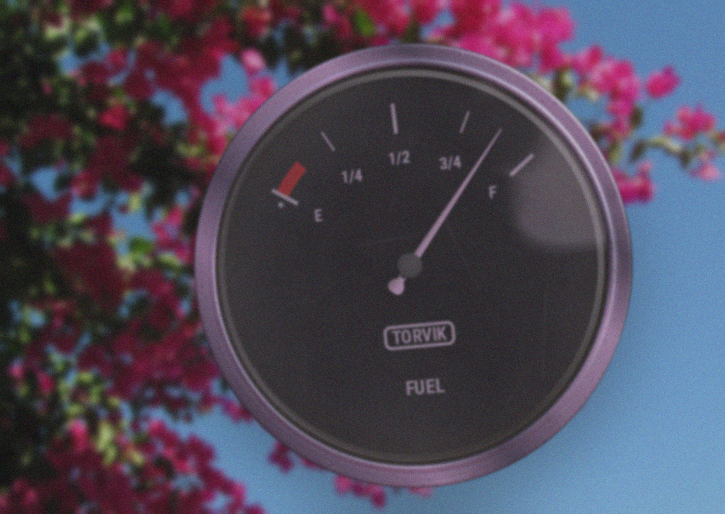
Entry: 0.875
